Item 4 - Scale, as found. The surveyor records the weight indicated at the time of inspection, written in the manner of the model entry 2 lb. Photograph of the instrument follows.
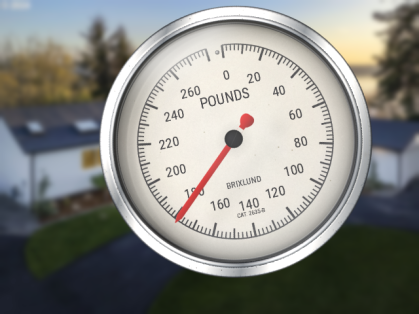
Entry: 178 lb
